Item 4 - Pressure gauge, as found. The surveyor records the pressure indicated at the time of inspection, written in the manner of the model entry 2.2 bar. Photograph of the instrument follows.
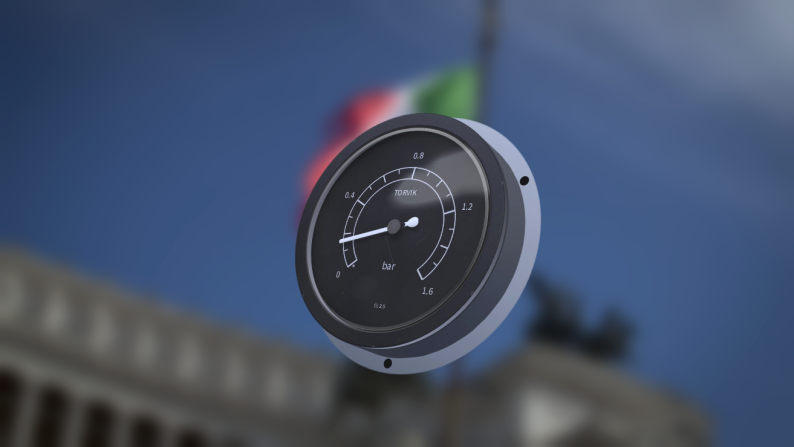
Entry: 0.15 bar
